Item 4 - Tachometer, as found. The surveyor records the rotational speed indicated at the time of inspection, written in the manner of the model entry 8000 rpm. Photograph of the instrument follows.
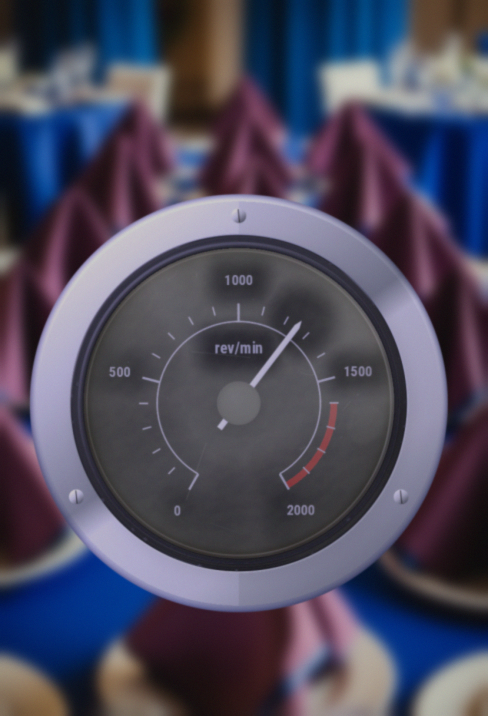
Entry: 1250 rpm
